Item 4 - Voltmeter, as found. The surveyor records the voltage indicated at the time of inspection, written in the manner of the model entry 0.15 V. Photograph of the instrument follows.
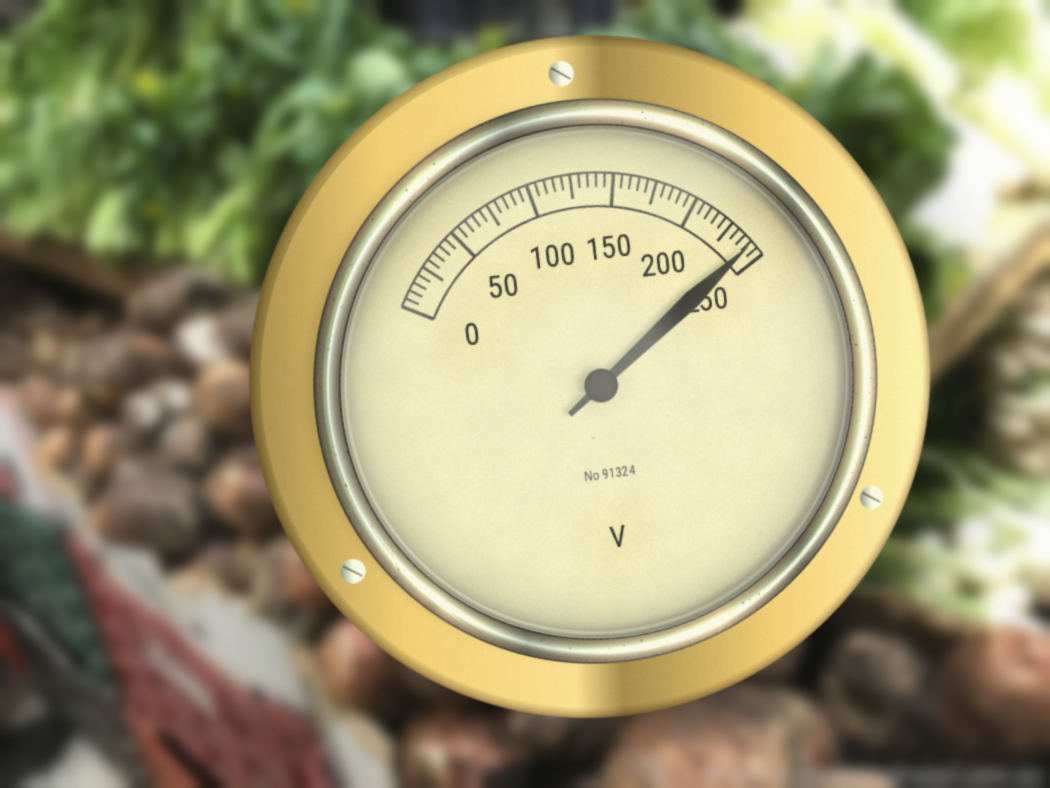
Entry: 240 V
